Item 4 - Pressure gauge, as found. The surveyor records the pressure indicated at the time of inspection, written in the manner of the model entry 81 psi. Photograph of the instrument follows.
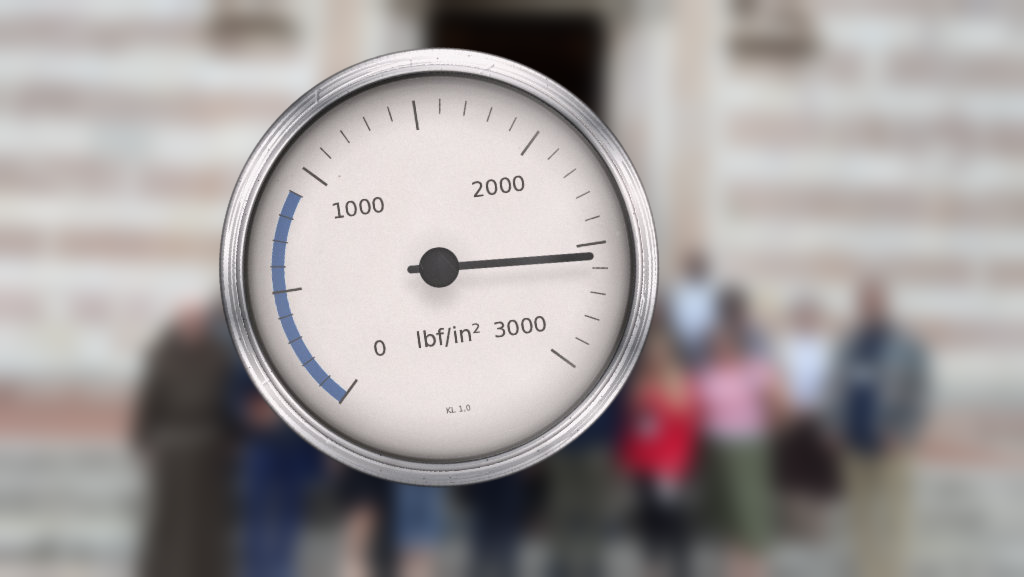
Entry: 2550 psi
